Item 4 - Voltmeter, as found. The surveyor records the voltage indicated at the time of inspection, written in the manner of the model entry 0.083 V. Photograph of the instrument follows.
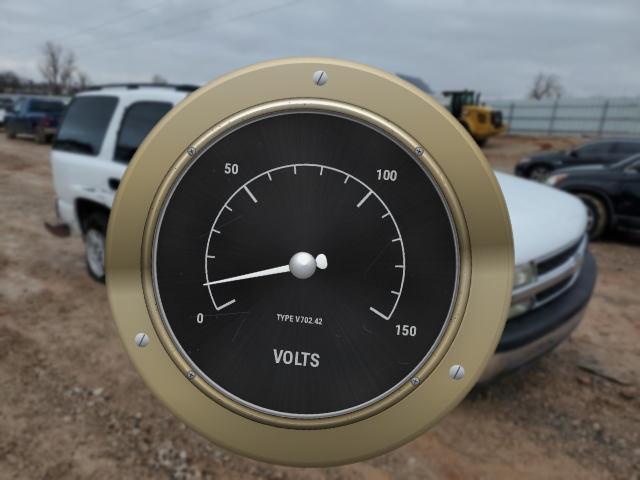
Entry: 10 V
